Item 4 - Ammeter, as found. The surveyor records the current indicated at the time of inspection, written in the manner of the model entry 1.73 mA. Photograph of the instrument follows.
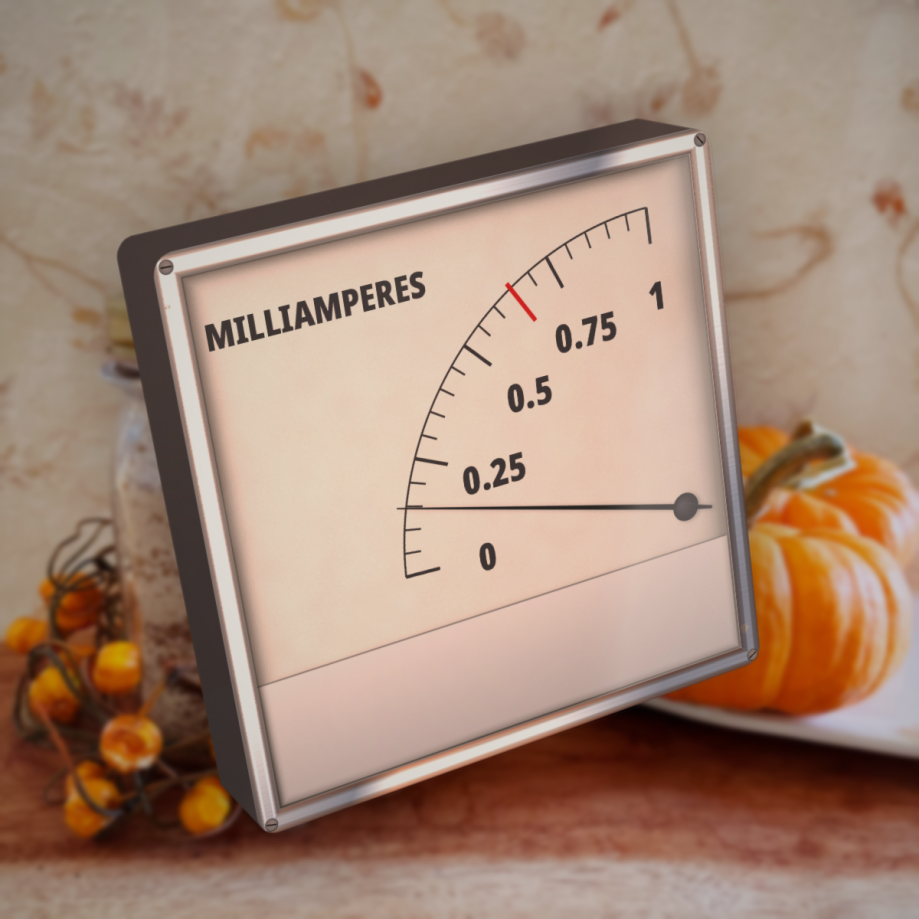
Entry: 0.15 mA
